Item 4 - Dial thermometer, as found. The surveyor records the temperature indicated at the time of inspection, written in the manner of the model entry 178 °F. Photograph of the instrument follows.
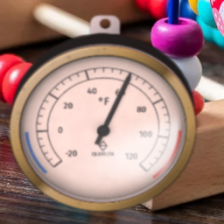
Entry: 60 °F
